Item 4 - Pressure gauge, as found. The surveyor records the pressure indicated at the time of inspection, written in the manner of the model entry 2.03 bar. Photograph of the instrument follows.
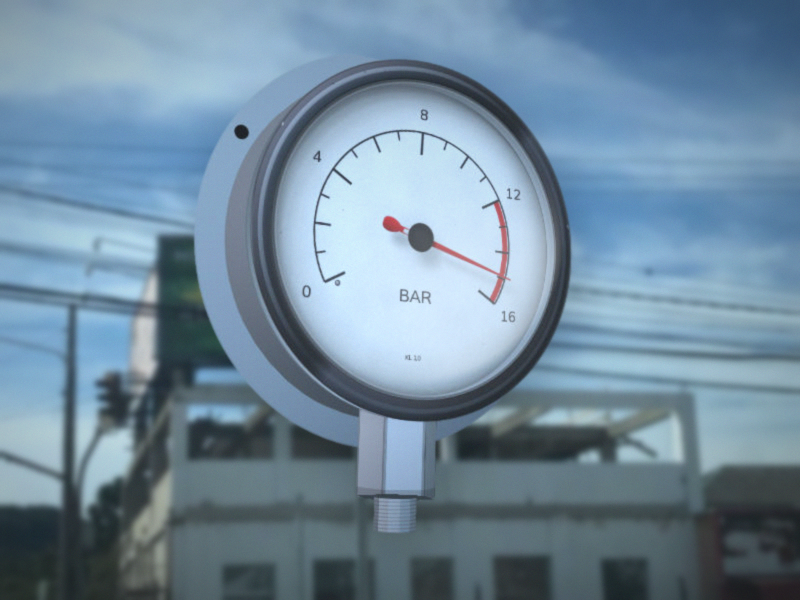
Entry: 15 bar
